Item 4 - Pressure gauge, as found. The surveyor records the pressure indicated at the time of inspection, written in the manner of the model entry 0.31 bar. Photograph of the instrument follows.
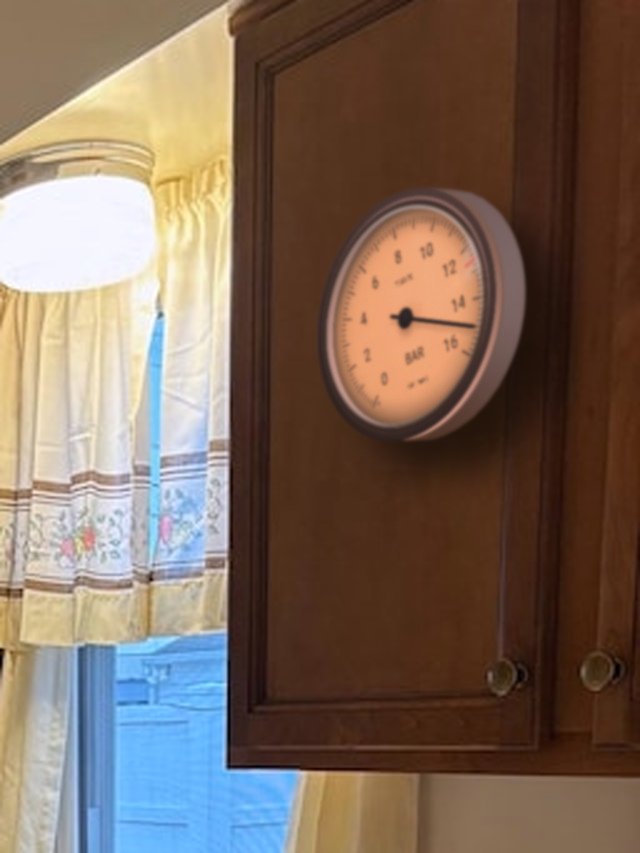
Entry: 15 bar
